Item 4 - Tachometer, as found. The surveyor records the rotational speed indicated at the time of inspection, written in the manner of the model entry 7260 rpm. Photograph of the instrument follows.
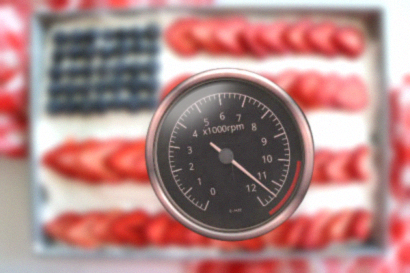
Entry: 11400 rpm
